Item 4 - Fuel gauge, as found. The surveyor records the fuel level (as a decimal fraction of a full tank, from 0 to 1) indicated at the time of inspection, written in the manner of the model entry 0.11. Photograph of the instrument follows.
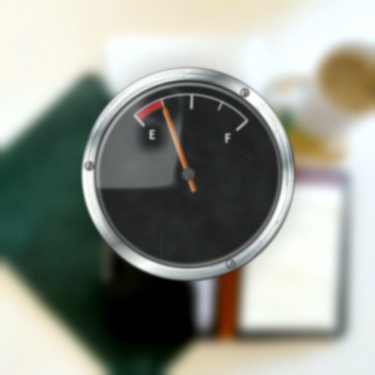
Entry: 0.25
